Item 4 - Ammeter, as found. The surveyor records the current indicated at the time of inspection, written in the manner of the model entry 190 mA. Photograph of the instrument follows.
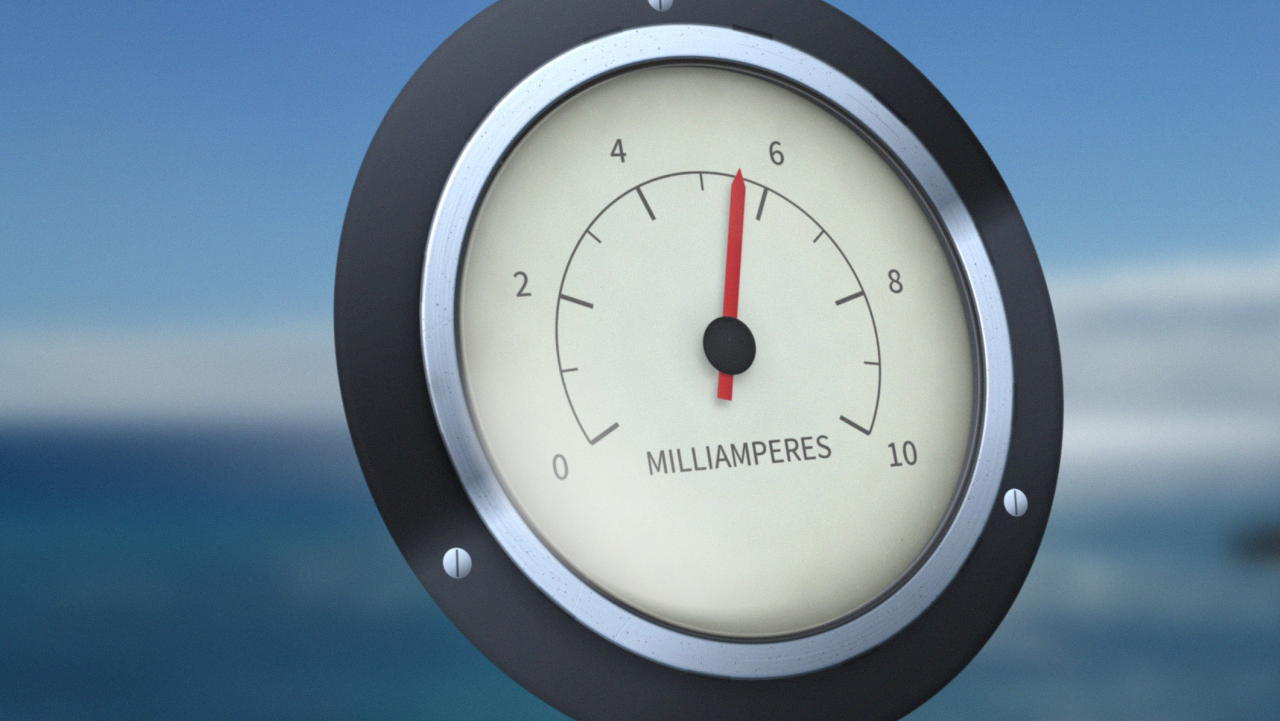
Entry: 5.5 mA
